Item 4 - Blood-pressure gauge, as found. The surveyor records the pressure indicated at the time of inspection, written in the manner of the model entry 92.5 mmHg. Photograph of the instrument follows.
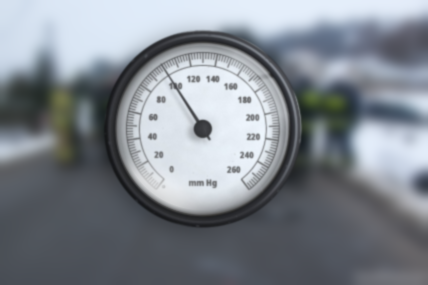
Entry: 100 mmHg
